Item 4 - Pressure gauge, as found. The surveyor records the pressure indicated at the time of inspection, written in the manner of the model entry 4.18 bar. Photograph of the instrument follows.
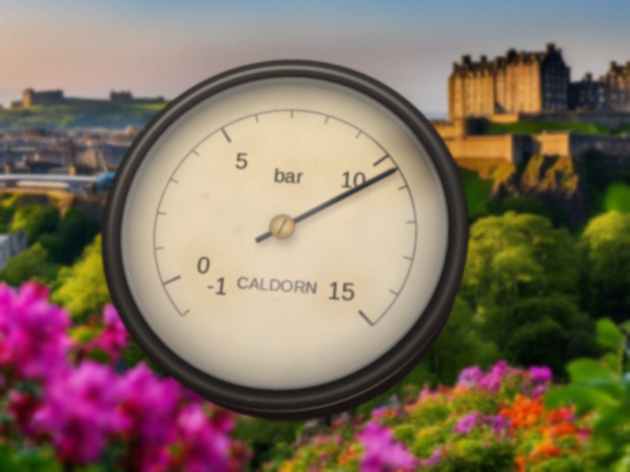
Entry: 10.5 bar
